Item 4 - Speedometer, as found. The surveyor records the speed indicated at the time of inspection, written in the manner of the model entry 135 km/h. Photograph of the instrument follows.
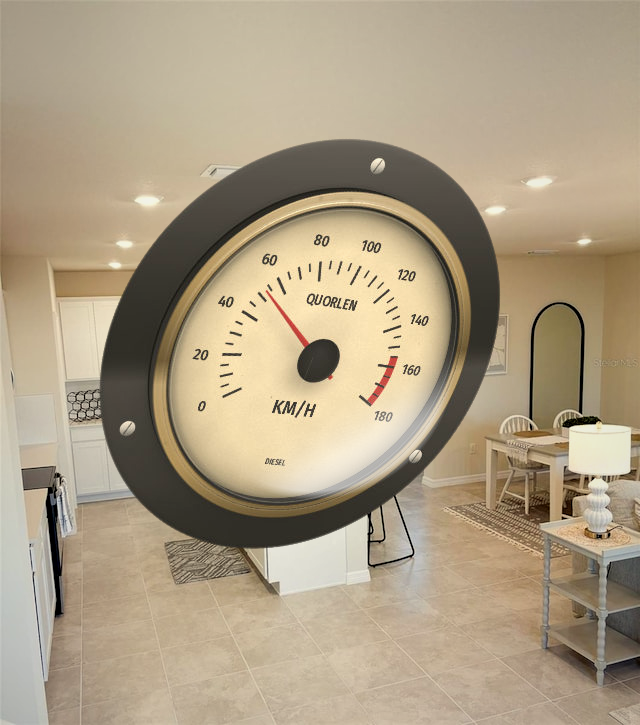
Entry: 52.5 km/h
